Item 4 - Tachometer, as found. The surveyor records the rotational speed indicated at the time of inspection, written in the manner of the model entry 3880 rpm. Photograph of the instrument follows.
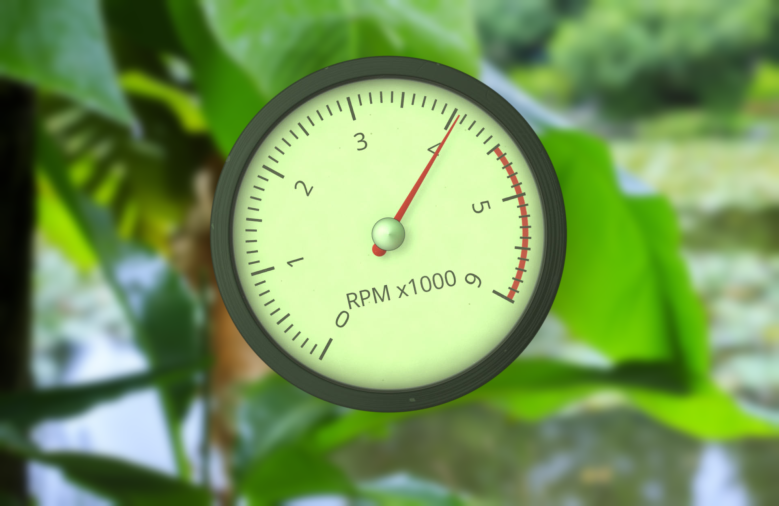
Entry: 4050 rpm
